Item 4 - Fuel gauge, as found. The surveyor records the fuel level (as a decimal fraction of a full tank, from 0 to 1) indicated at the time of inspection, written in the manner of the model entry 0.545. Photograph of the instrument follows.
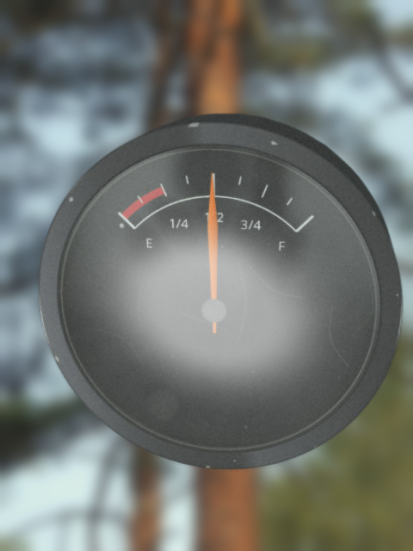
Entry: 0.5
